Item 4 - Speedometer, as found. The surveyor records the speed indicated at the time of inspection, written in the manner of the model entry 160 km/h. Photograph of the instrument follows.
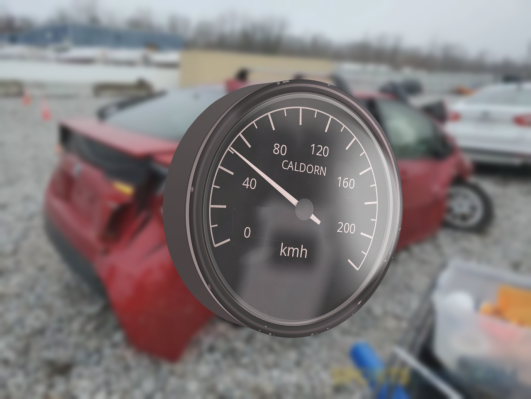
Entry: 50 km/h
